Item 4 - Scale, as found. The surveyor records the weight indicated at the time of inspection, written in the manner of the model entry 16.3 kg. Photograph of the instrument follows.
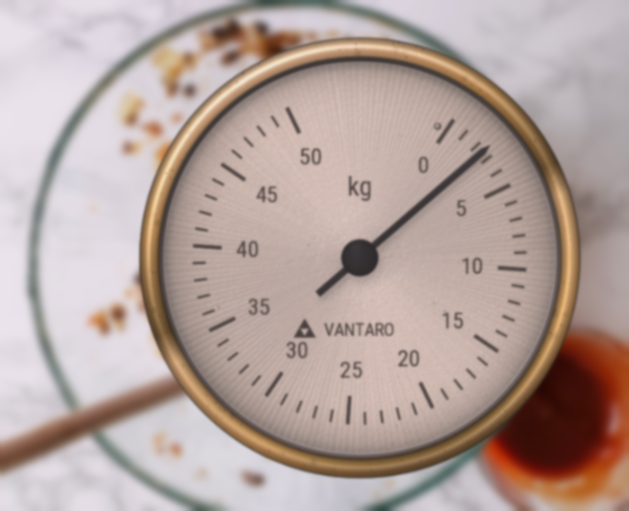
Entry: 2.5 kg
